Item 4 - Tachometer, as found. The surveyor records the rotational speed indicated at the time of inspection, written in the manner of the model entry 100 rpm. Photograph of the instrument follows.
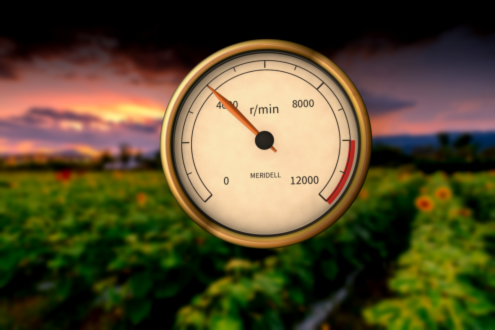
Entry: 4000 rpm
